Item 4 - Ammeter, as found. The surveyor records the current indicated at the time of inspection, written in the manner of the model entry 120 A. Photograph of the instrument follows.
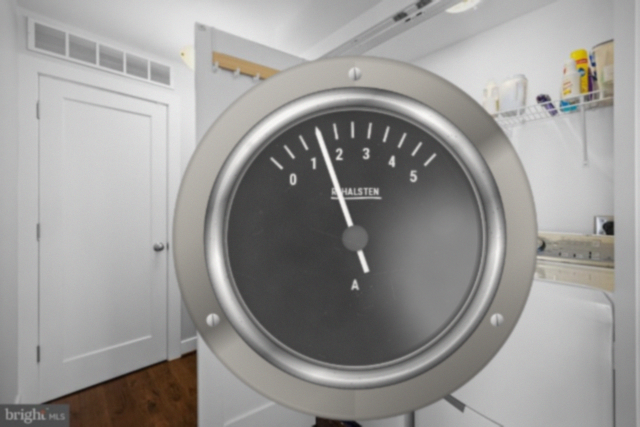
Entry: 1.5 A
